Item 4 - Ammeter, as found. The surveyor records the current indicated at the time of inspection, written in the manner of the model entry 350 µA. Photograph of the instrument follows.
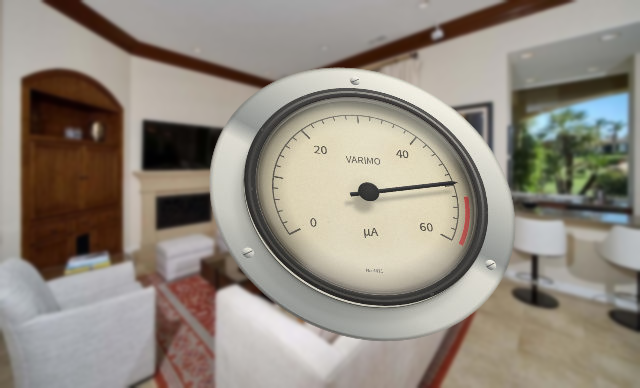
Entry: 50 µA
